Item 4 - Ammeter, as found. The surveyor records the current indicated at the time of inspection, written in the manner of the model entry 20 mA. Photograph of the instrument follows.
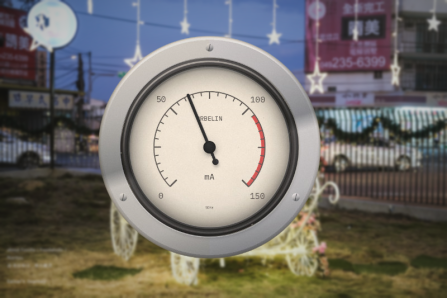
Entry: 62.5 mA
